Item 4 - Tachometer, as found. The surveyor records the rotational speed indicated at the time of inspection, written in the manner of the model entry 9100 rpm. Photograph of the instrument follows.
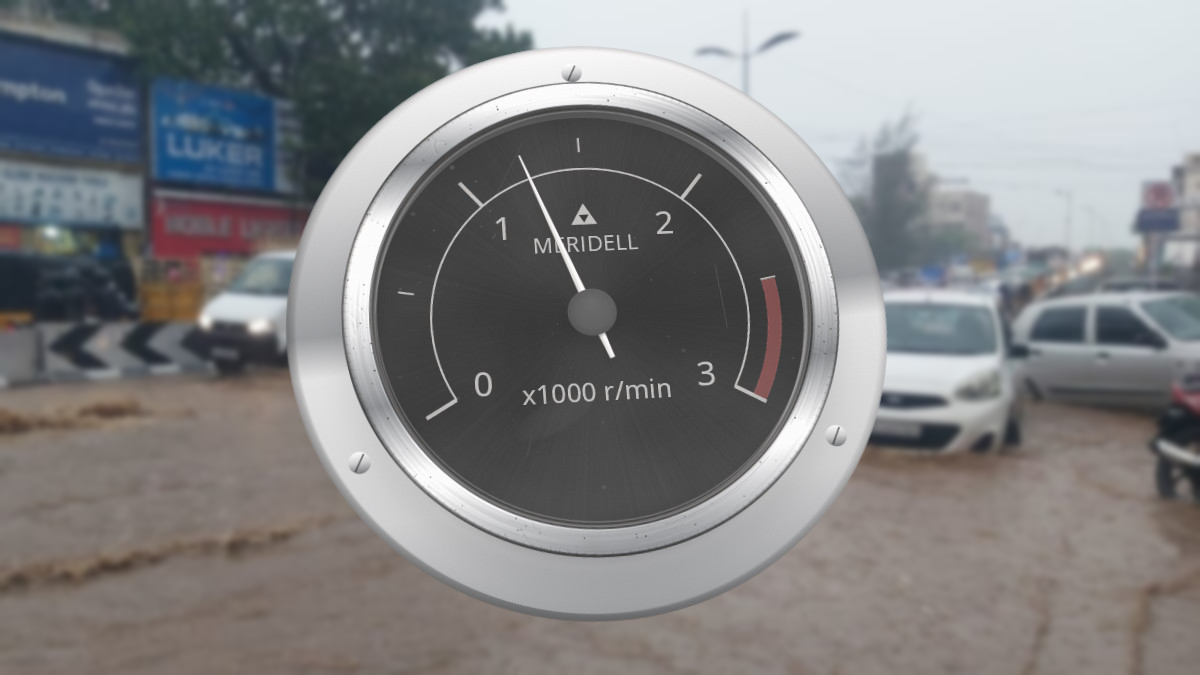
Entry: 1250 rpm
